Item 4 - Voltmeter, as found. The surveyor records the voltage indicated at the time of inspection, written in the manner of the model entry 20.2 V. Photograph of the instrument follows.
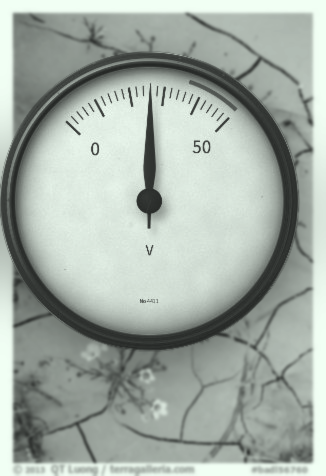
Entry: 26 V
